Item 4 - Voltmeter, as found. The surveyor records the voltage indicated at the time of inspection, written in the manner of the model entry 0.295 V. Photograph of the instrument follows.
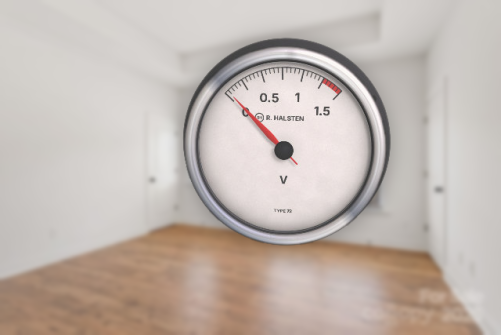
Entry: 0.05 V
